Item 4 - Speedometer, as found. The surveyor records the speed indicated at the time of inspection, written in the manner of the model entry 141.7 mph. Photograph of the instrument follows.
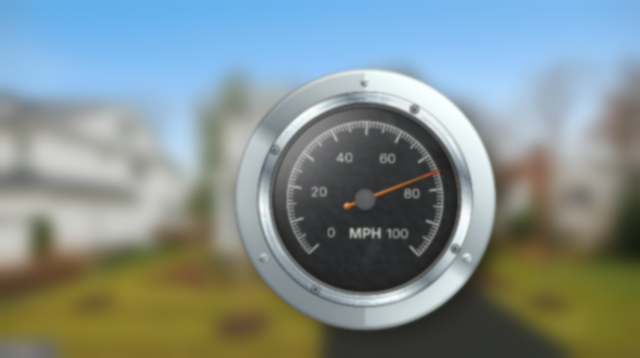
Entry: 75 mph
